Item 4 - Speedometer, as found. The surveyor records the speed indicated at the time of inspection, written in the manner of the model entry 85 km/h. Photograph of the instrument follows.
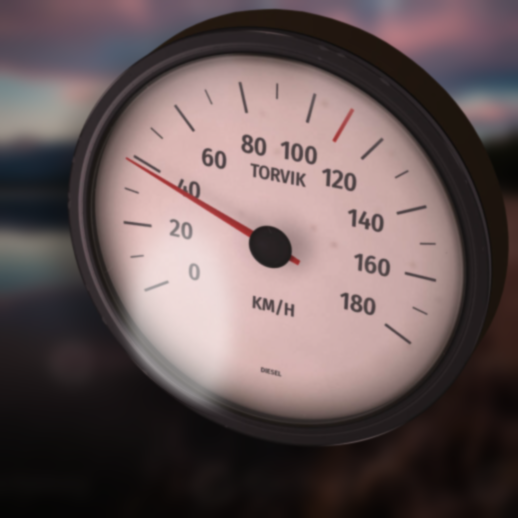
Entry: 40 km/h
